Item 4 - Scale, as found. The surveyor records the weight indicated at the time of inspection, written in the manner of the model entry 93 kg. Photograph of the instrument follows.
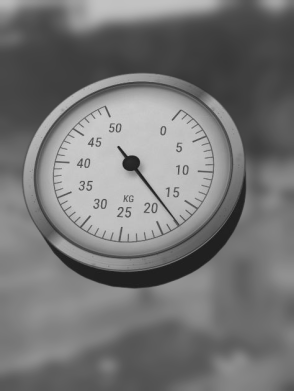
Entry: 18 kg
